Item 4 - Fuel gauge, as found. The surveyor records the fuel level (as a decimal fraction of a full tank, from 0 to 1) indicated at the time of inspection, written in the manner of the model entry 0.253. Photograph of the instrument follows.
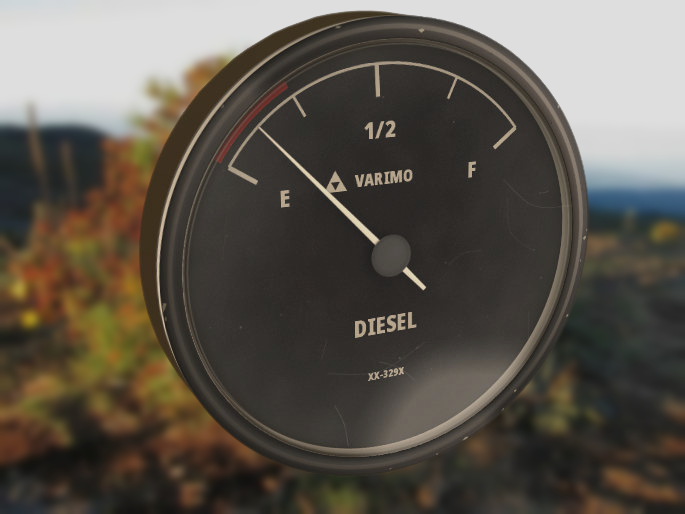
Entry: 0.125
